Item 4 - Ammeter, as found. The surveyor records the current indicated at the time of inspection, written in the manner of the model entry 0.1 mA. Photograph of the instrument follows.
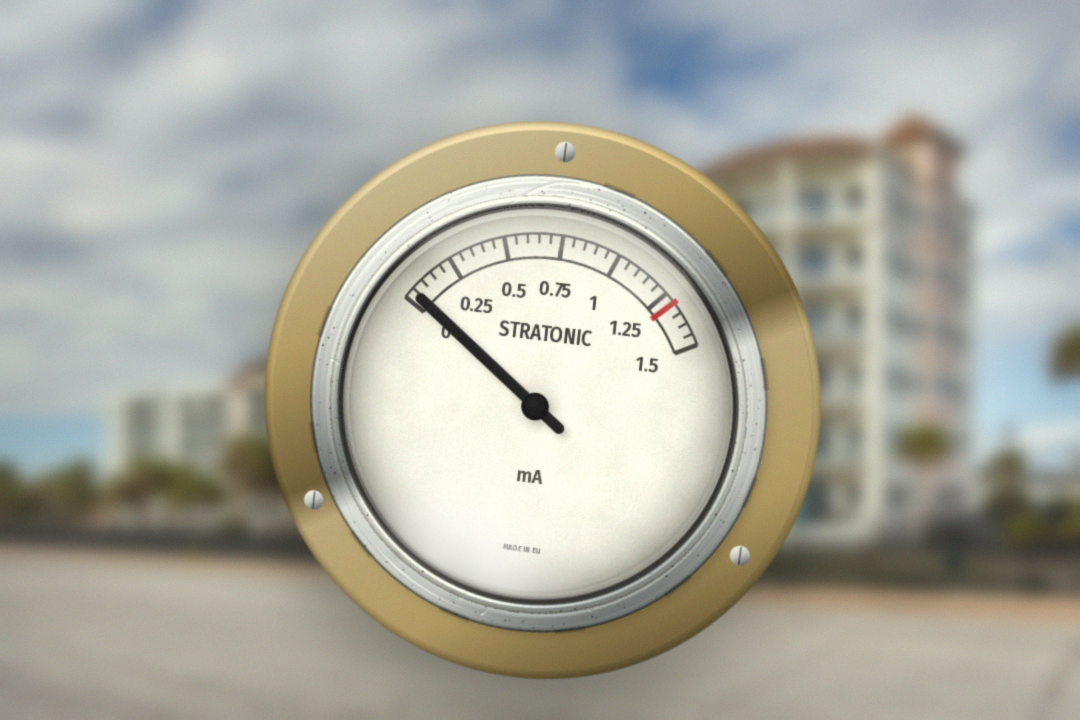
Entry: 0.05 mA
